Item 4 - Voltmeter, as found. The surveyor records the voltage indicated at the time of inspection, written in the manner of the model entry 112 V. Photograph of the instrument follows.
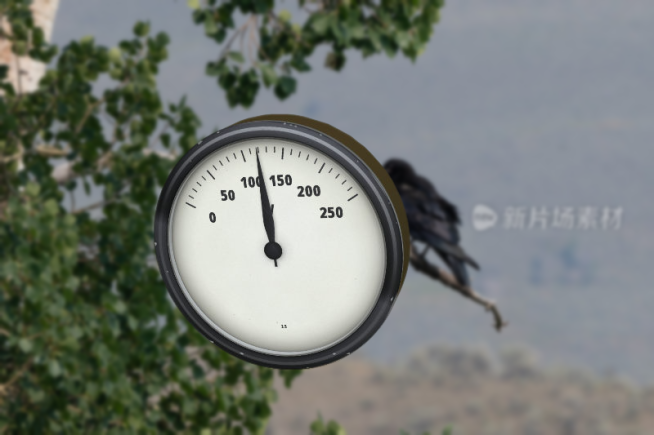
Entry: 120 V
